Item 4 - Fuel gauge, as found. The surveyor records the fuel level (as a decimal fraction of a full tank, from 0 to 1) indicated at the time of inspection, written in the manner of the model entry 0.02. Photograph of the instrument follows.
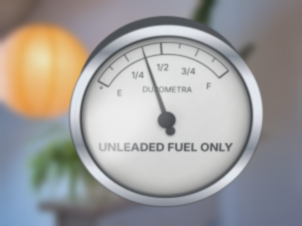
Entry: 0.375
